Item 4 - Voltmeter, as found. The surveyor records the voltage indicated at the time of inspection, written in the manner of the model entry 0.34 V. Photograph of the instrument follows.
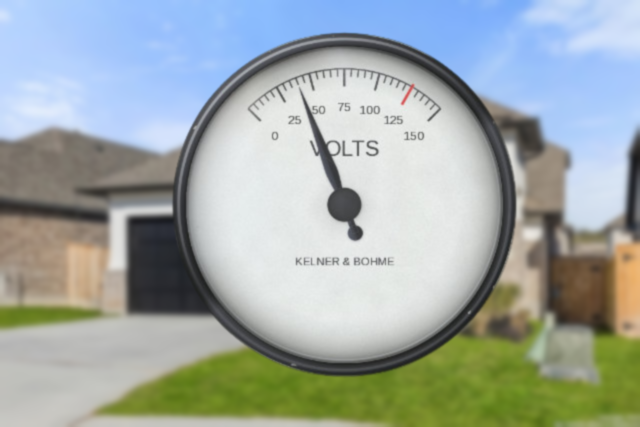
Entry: 40 V
